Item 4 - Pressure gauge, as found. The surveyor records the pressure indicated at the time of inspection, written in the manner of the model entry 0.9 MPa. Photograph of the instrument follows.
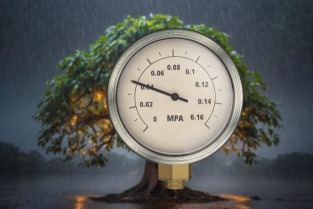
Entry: 0.04 MPa
